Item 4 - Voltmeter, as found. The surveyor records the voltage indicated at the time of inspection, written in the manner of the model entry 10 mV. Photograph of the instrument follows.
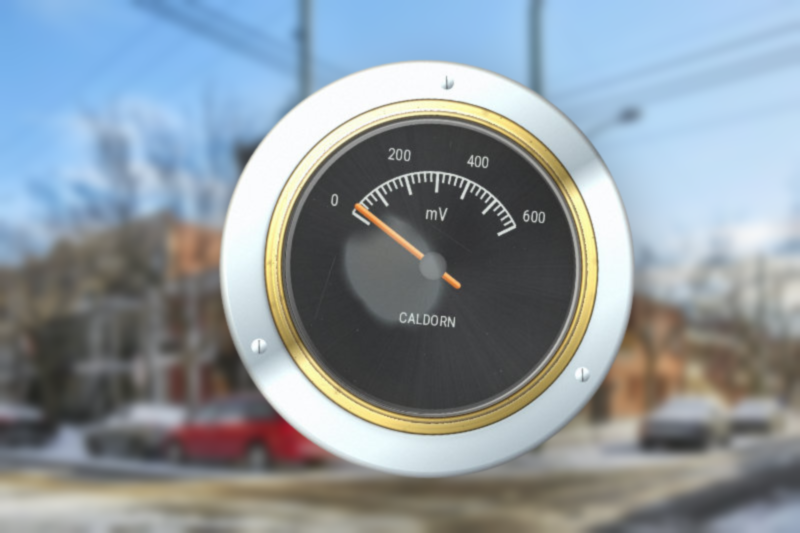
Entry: 20 mV
